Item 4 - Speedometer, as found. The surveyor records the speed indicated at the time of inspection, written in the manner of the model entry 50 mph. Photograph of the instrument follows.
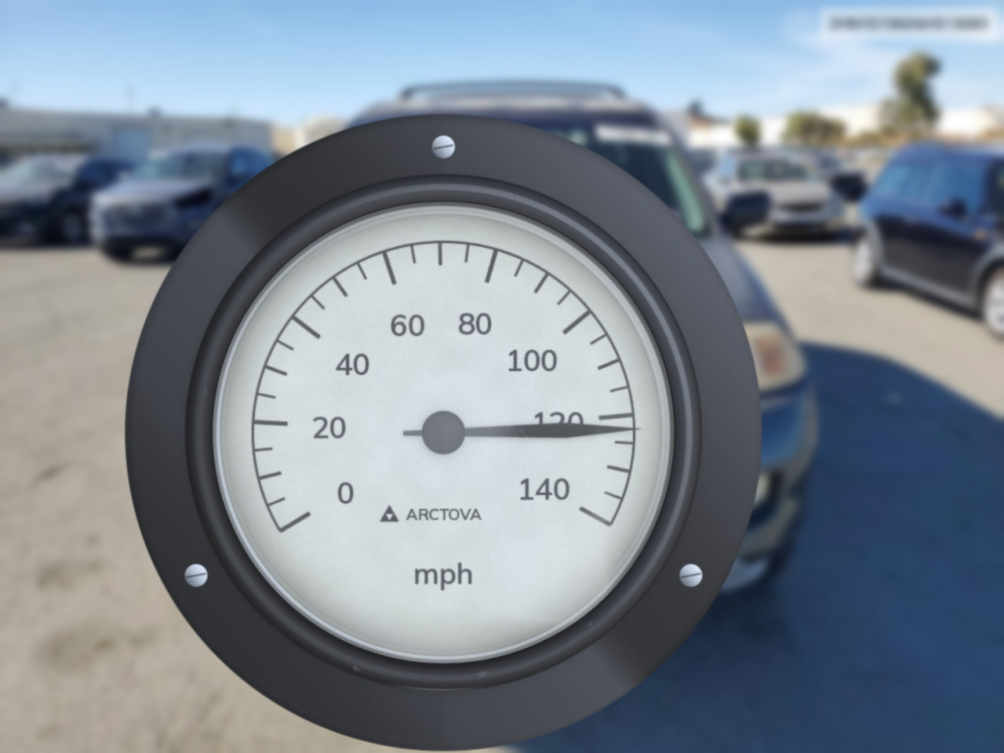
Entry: 122.5 mph
